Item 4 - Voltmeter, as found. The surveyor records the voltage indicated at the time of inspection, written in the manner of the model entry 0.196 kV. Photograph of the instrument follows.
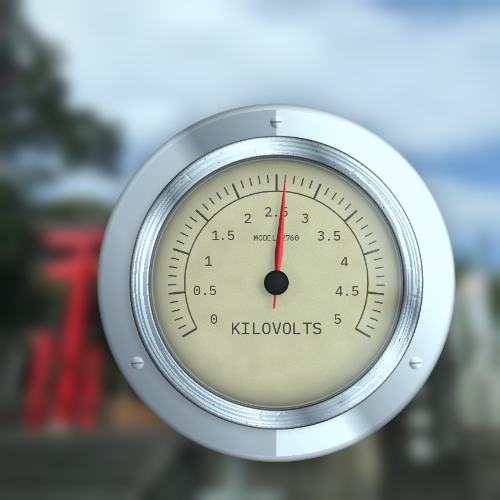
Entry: 2.6 kV
